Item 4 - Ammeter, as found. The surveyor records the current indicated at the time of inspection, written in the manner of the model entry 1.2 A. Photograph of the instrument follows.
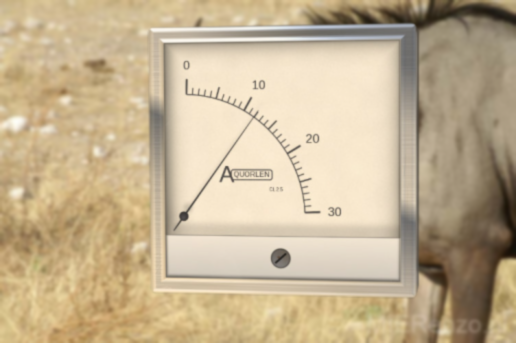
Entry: 12 A
